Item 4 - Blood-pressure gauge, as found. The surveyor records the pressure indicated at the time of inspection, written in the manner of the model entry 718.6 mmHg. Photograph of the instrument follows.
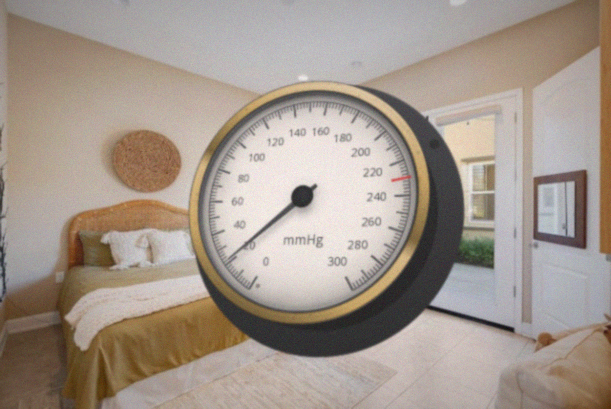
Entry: 20 mmHg
